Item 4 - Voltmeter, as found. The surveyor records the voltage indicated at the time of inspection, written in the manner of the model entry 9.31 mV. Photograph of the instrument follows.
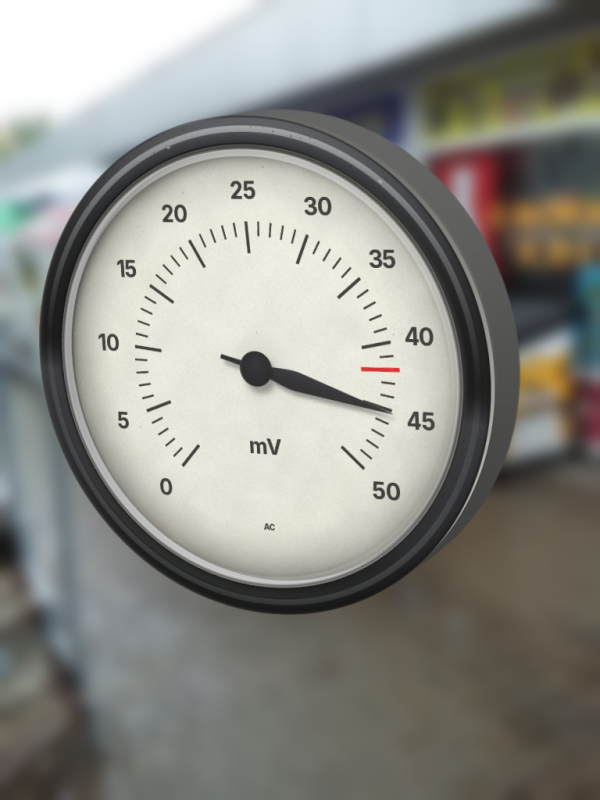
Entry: 45 mV
